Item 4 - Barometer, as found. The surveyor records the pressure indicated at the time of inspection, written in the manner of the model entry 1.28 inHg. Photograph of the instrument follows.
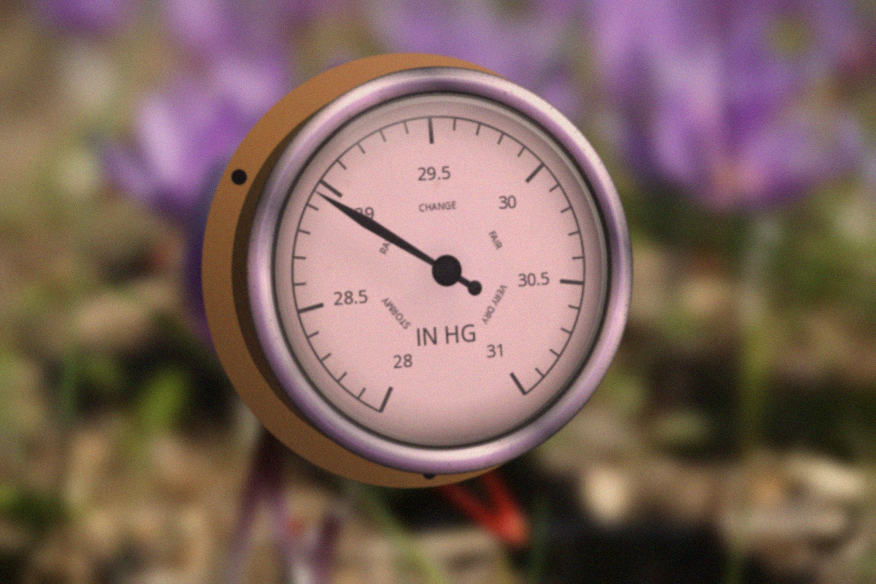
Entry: 28.95 inHg
